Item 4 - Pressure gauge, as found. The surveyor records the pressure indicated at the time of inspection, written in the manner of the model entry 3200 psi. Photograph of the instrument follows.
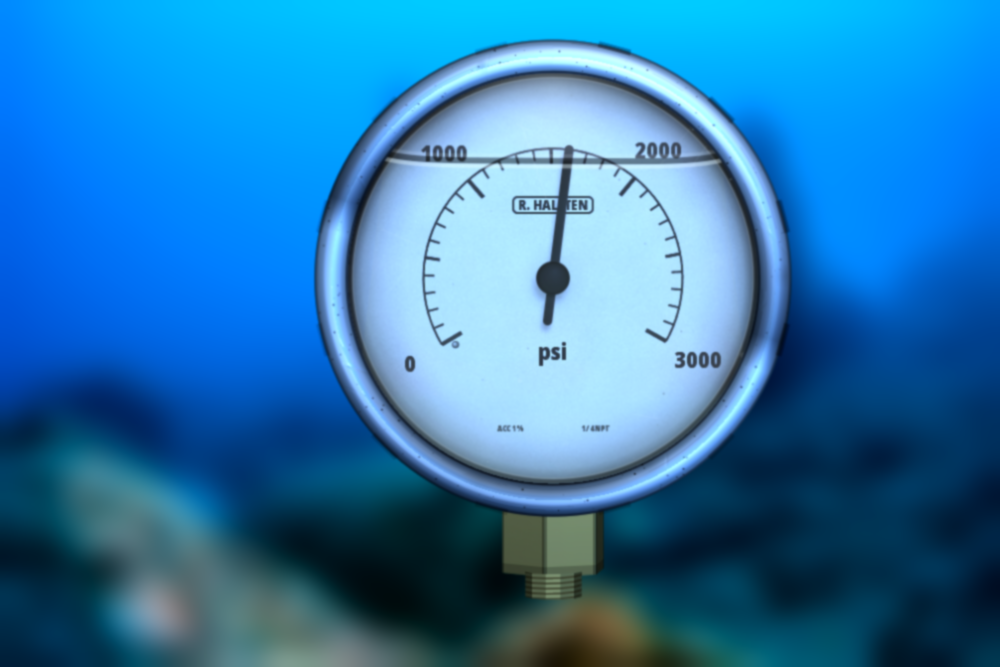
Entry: 1600 psi
